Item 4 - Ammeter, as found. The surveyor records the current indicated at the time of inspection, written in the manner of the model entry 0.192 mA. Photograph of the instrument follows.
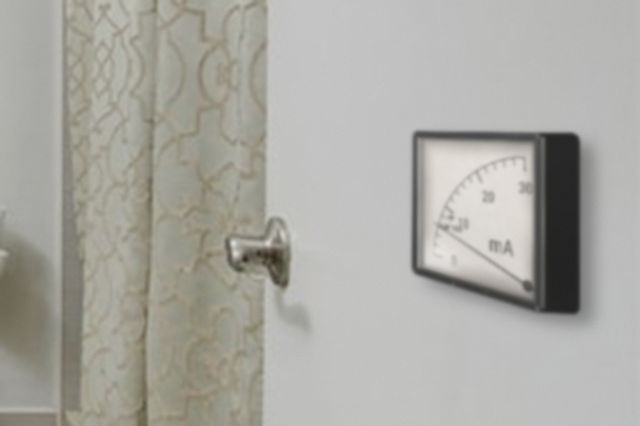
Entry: 6 mA
